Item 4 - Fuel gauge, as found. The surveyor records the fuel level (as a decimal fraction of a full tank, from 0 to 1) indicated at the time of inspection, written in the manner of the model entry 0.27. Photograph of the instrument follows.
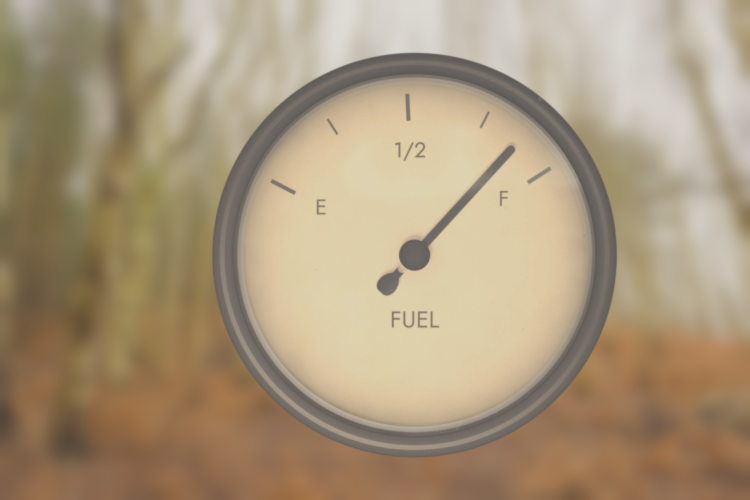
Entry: 0.875
